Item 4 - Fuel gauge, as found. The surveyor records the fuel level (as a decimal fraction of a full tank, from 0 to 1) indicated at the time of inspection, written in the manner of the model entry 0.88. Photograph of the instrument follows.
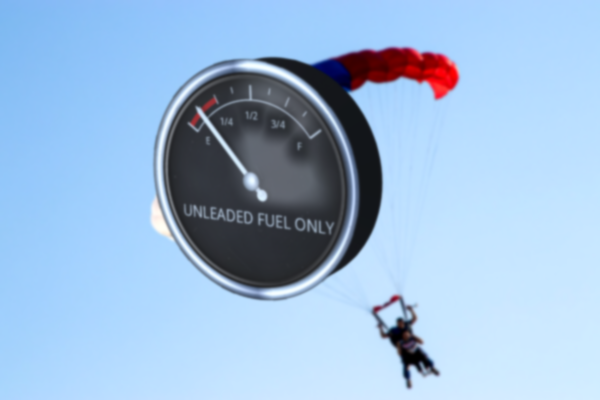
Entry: 0.125
